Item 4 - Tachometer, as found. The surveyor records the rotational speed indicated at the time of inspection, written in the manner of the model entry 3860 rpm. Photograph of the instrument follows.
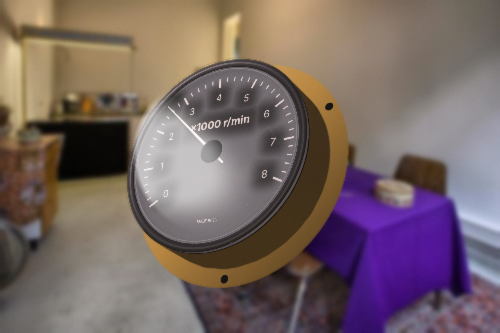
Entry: 2600 rpm
